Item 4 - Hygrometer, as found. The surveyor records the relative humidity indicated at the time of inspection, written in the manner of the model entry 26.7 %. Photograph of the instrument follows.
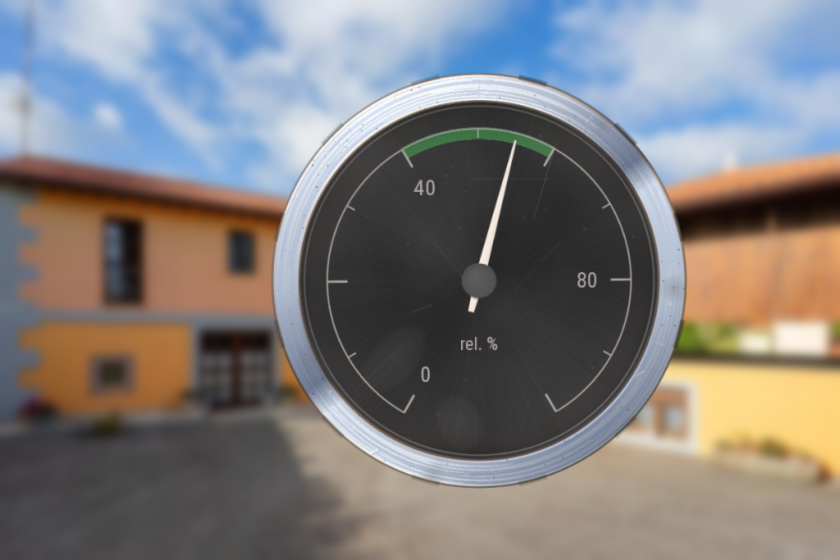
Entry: 55 %
